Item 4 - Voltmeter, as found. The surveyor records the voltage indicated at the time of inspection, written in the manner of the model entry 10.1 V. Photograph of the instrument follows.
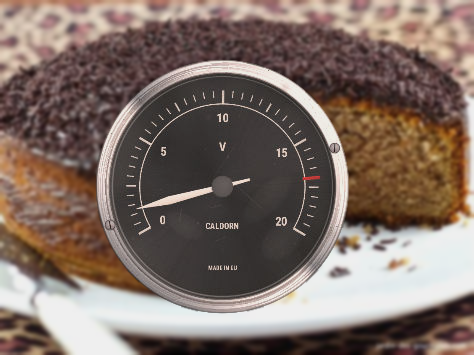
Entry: 1.25 V
